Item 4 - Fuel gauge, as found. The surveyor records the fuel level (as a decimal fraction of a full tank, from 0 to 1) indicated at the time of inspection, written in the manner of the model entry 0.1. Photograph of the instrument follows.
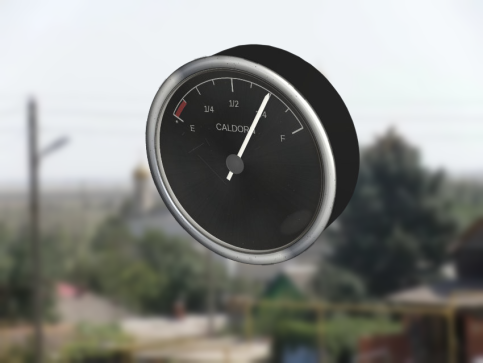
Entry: 0.75
